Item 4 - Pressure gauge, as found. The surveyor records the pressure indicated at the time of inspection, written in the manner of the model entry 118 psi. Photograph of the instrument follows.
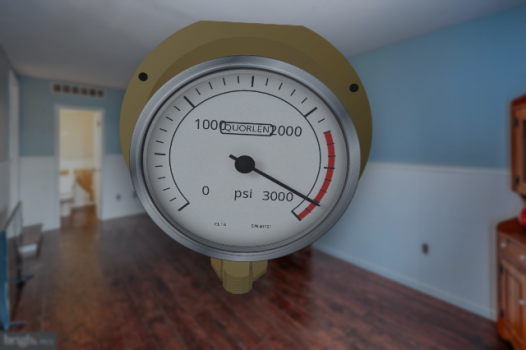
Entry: 2800 psi
